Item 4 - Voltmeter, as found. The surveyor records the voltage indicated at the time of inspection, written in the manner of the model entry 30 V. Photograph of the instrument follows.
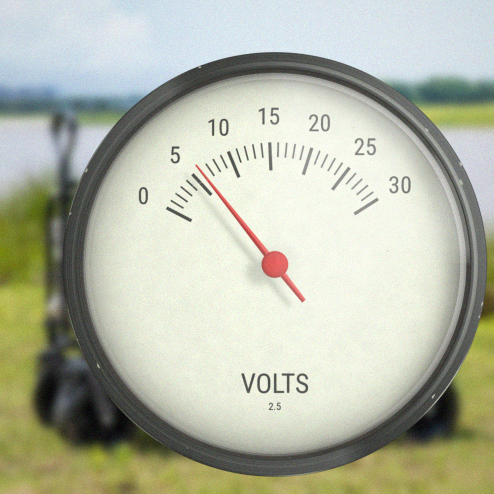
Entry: 6 V
